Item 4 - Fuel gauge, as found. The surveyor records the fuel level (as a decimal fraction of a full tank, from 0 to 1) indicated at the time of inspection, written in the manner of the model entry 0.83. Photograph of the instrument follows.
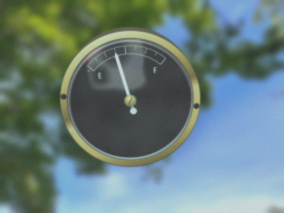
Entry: 0.375
